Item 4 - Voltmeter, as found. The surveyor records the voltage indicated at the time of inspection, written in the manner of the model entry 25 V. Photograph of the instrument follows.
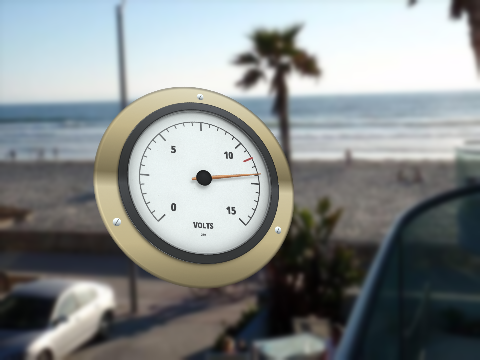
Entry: 12 V
